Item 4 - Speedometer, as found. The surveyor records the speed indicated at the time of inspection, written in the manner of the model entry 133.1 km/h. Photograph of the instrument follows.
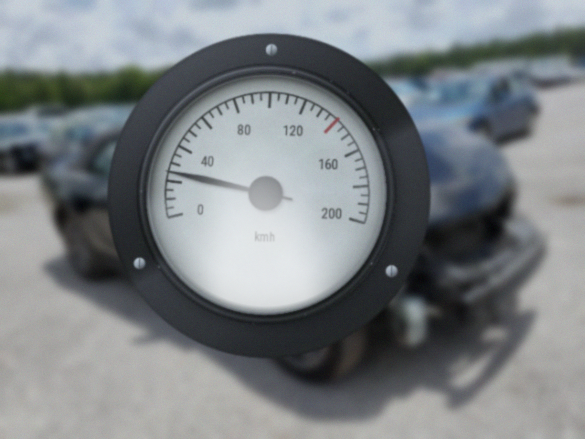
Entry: 25 km/h
